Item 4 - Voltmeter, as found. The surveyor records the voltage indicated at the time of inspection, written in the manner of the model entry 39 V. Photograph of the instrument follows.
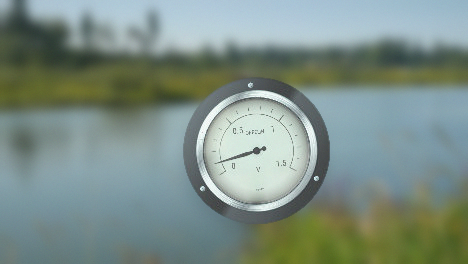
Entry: 0.1 V
